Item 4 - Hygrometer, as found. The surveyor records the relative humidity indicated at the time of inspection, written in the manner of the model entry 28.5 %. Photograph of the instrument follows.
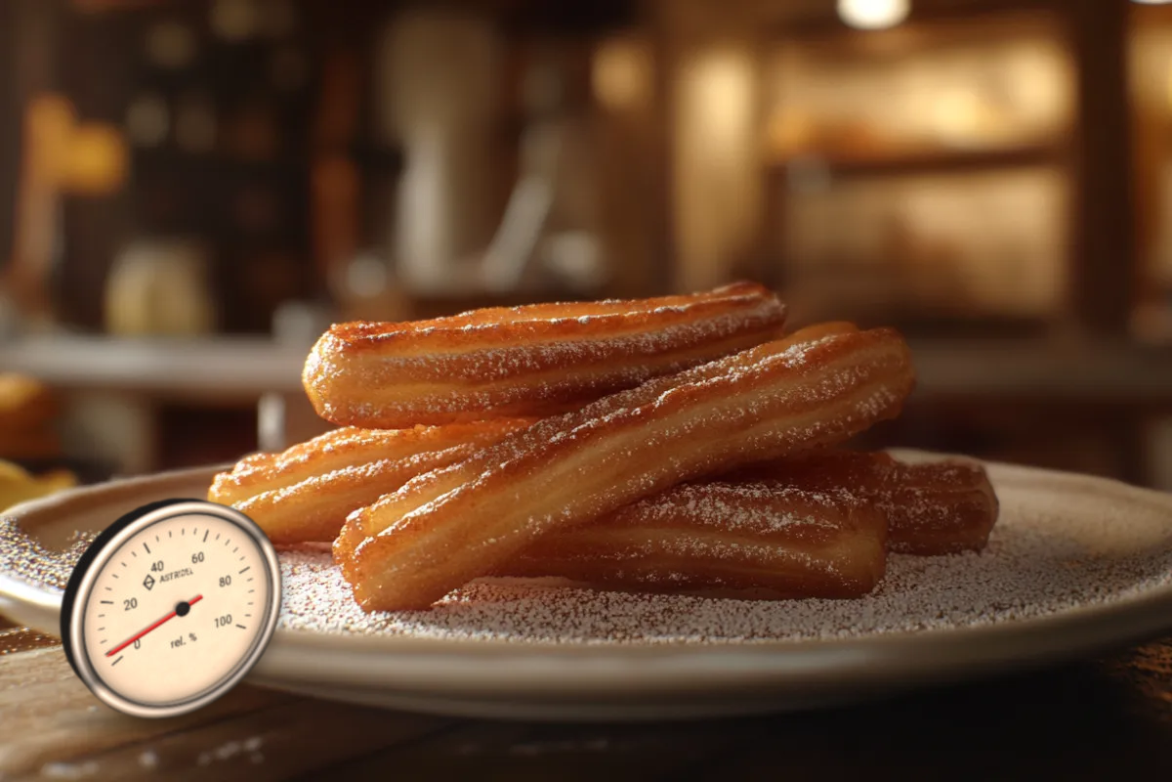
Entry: 4 %
